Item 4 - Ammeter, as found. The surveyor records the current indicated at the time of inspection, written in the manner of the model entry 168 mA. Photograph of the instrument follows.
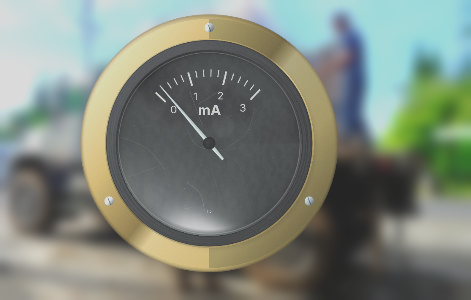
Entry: 0.2 mA
